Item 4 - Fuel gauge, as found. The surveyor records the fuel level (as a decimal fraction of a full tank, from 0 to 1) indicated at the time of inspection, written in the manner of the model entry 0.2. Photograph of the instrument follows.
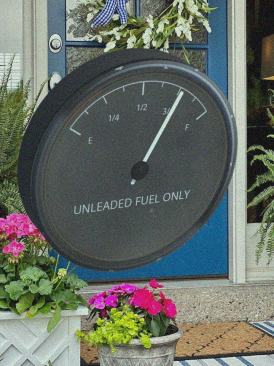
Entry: 0.75
